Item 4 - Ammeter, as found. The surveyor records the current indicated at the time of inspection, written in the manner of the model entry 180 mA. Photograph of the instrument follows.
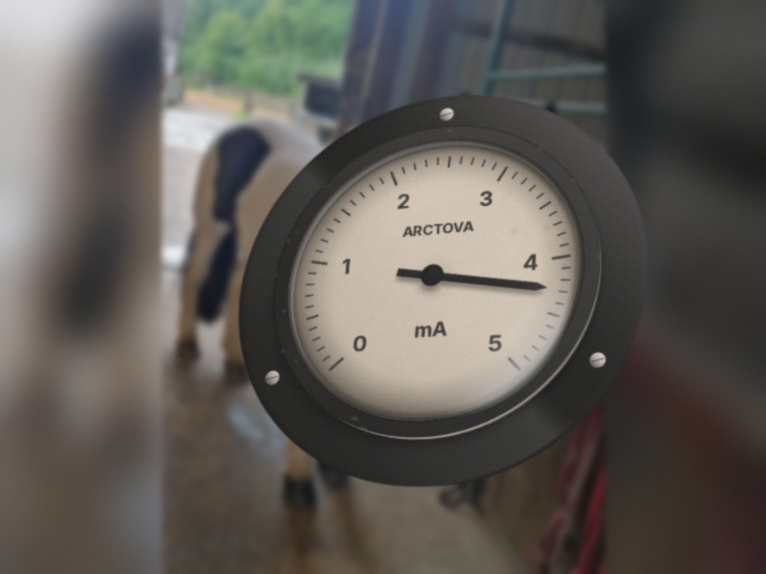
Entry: 4.3 mA
